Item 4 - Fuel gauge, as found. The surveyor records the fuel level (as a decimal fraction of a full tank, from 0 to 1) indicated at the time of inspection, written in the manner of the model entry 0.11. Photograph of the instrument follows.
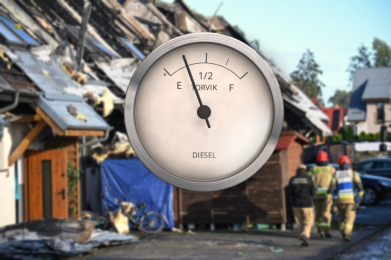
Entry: 0.25
